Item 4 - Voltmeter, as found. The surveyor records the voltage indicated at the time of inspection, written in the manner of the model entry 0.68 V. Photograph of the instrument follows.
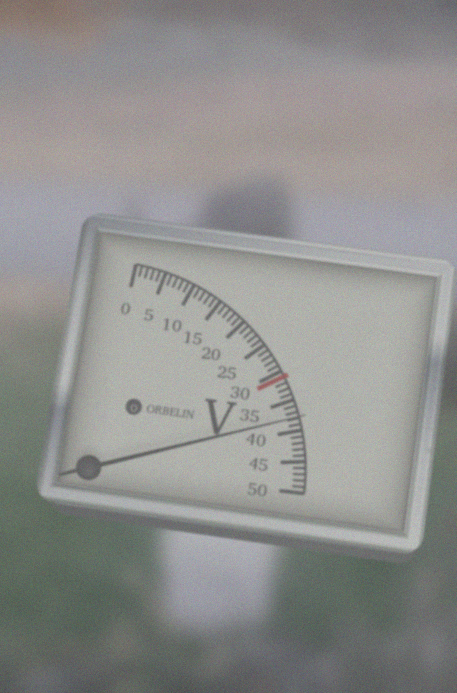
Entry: 38 V
